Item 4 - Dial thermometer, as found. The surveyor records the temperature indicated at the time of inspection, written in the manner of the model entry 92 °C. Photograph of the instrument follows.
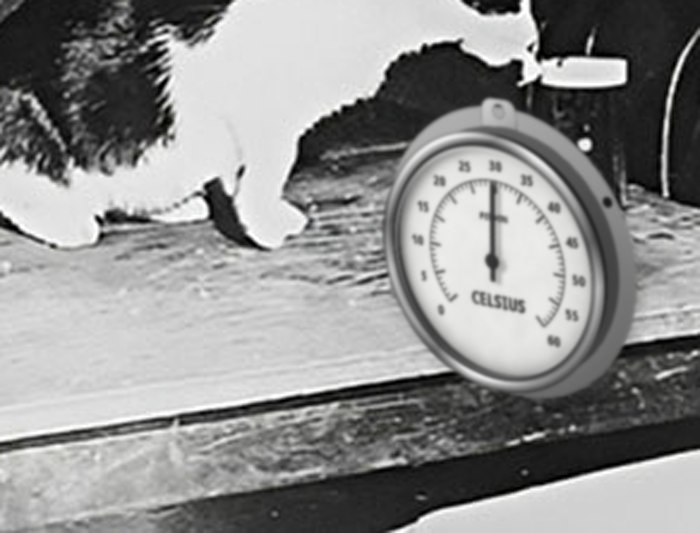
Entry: 30 °C
